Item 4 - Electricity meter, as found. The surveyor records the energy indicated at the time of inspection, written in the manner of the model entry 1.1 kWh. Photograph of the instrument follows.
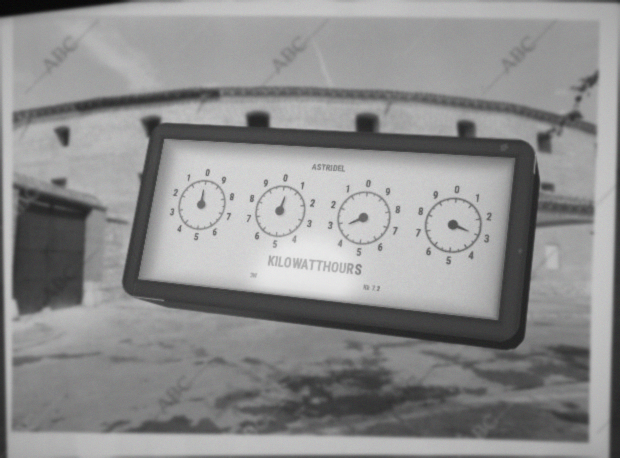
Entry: 33 kWh
